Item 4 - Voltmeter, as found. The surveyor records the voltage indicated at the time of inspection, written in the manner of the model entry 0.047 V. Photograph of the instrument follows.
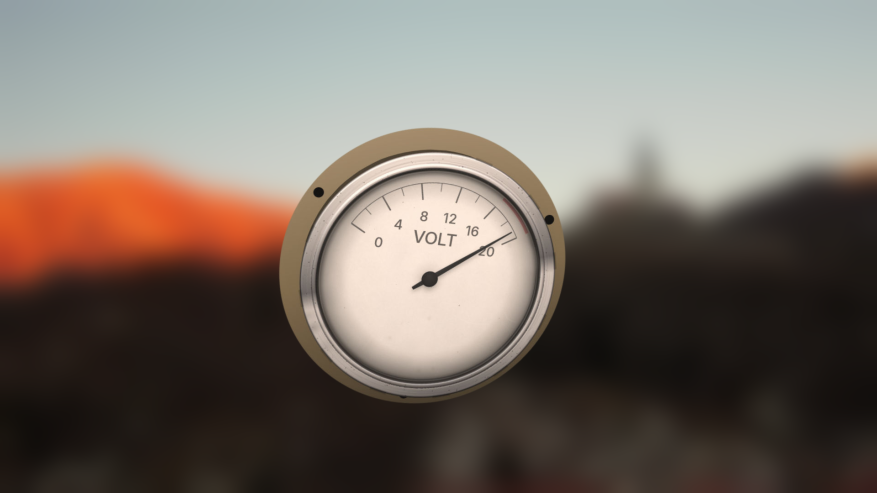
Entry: 19 V
